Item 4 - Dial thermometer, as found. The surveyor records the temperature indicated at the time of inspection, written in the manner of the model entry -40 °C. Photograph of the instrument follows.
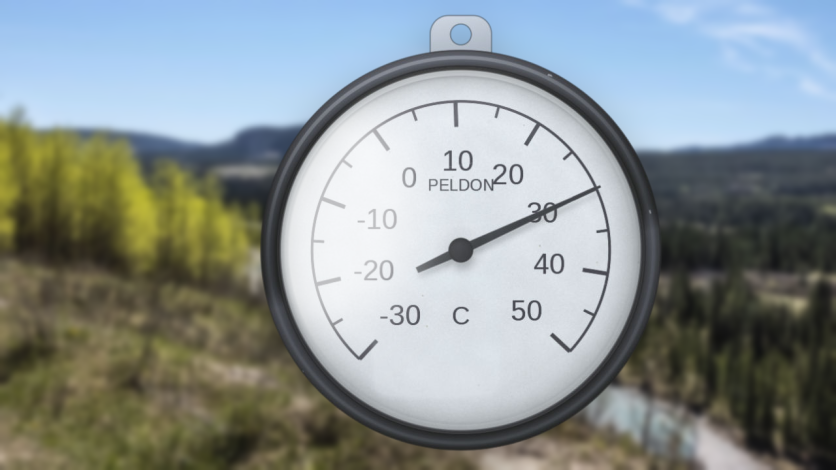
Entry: 30 °C
